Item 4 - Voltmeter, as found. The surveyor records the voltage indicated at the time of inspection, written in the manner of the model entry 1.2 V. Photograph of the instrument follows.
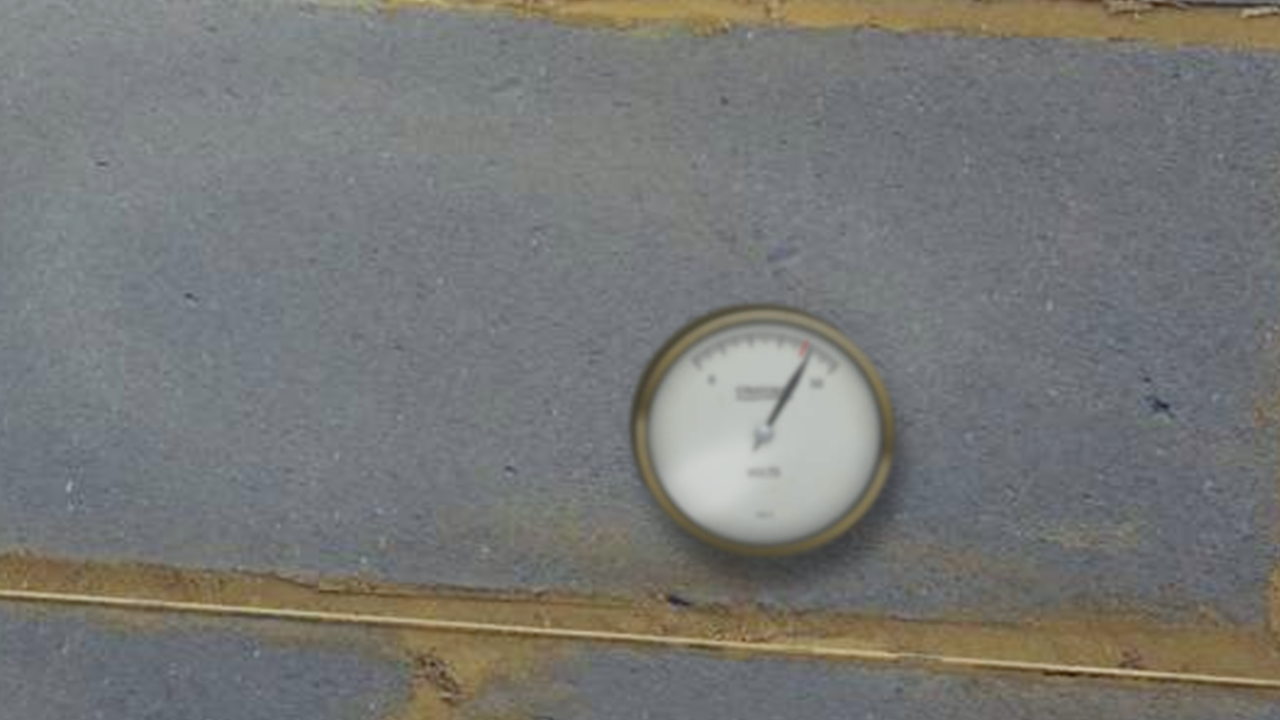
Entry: 40 V
